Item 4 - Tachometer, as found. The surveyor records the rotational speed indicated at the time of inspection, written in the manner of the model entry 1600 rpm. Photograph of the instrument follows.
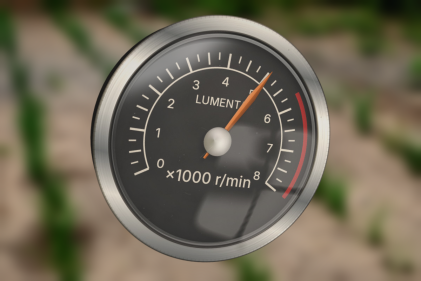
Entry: 5000 rpm
